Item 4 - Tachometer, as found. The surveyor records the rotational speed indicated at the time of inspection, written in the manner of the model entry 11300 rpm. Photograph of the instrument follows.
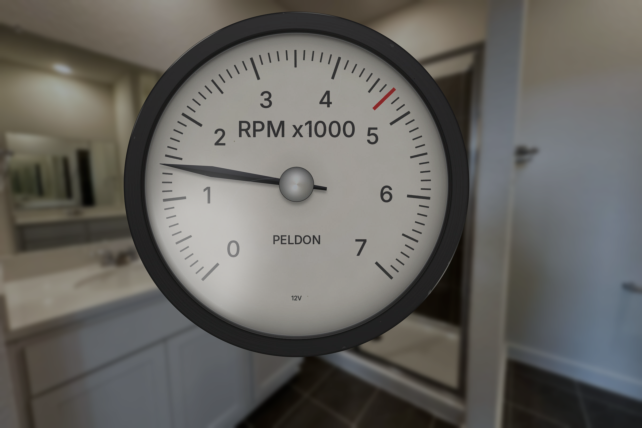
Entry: 1400 rpm
